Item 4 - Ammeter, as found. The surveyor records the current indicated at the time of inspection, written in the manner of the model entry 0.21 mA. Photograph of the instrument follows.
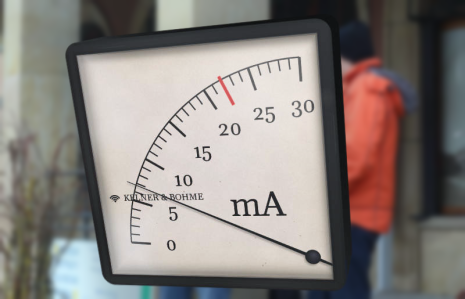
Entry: 7 mA
